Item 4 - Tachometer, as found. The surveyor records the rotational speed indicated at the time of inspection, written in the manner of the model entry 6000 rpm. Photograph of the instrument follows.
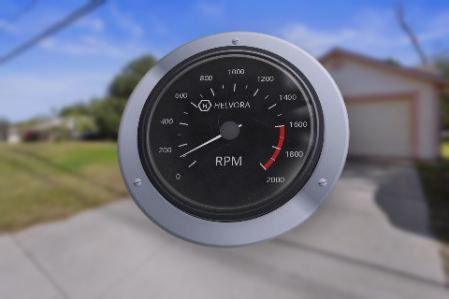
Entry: 100 rpm
